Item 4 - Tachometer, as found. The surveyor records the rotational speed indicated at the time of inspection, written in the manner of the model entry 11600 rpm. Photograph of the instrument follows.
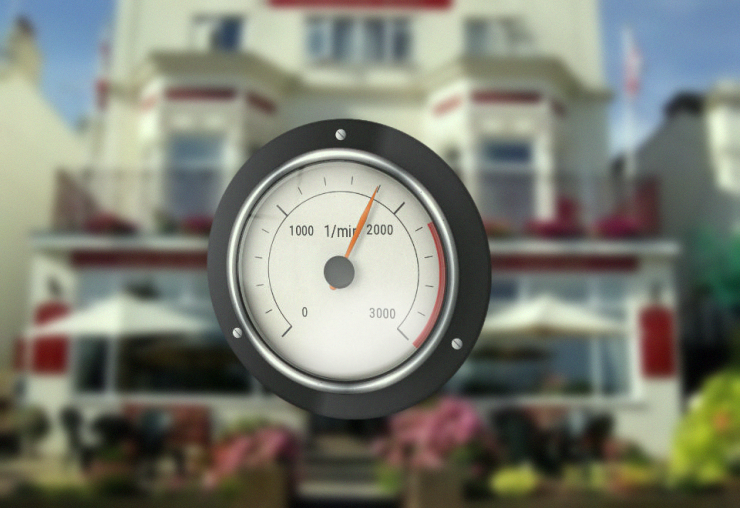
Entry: 1800 rpm
